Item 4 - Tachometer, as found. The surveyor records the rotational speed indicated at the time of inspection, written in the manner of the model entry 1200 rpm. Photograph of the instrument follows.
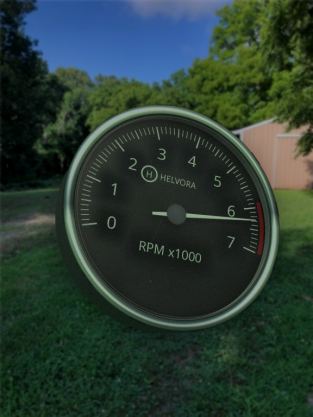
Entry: 6300 rpm
